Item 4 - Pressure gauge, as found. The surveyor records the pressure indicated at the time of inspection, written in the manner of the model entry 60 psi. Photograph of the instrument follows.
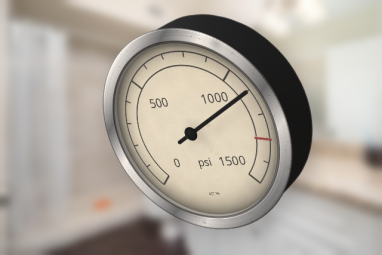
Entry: 1100 psi
